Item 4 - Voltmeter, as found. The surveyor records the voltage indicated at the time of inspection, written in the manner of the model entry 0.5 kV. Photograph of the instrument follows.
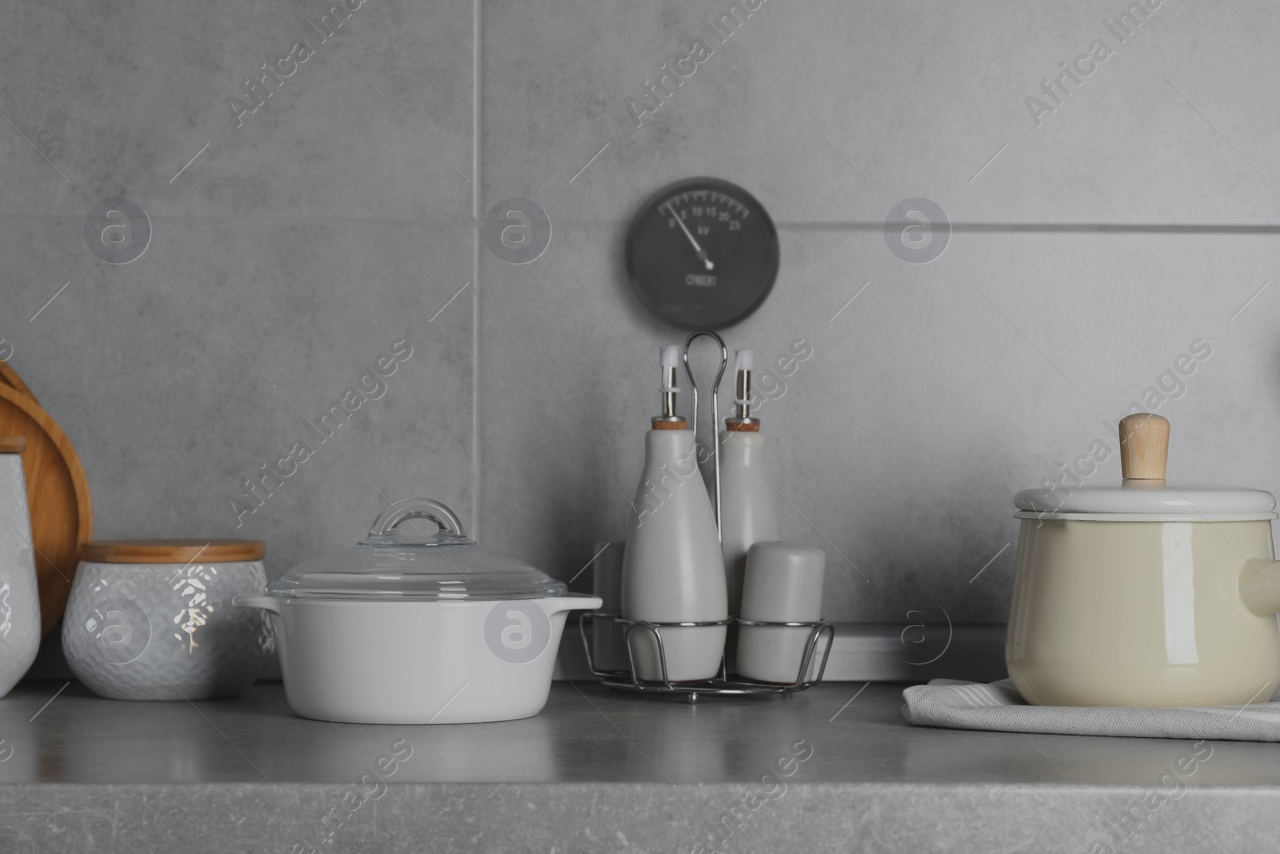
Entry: 2.5 kV
